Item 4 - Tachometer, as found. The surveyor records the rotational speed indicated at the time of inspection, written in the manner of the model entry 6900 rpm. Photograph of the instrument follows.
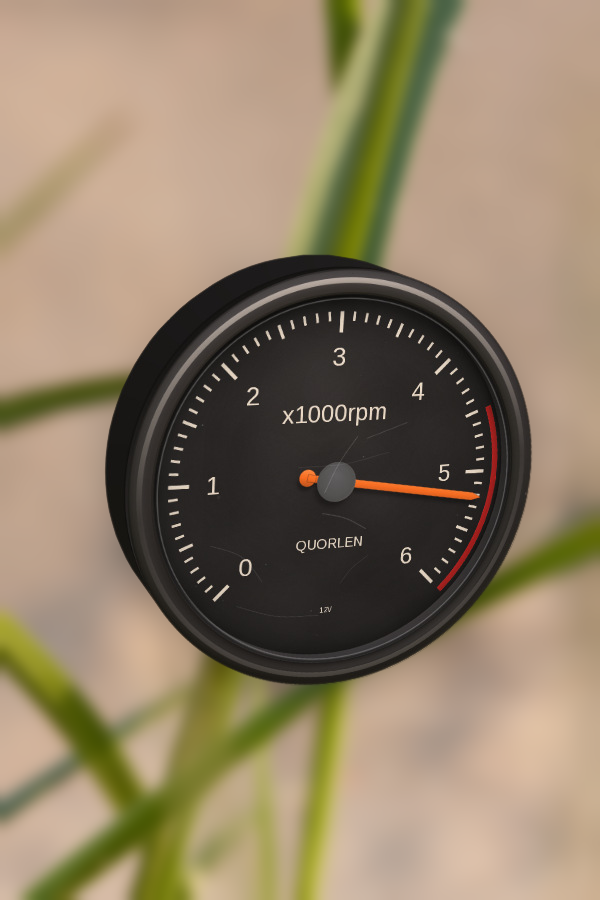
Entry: 5200 rpm
